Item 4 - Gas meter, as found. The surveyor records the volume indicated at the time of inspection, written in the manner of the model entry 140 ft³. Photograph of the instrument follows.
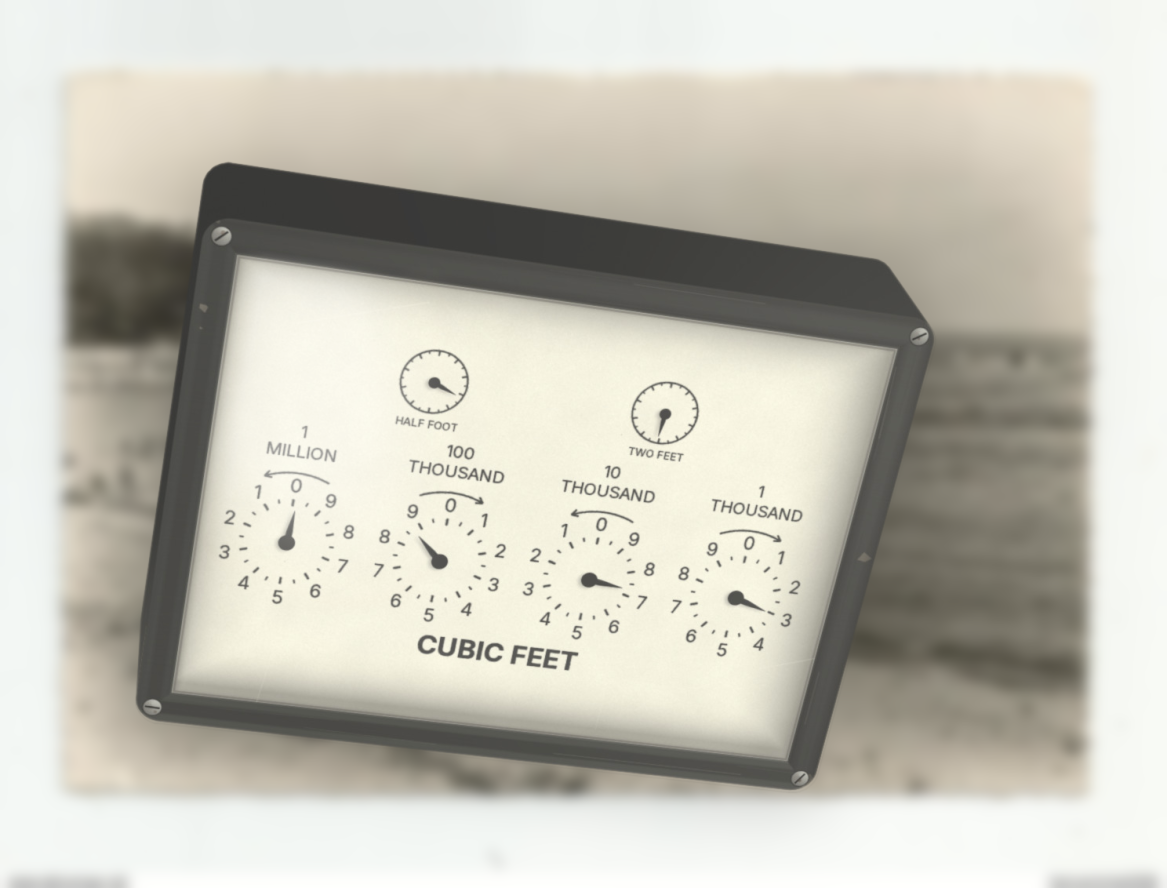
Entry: 987300 ft³
